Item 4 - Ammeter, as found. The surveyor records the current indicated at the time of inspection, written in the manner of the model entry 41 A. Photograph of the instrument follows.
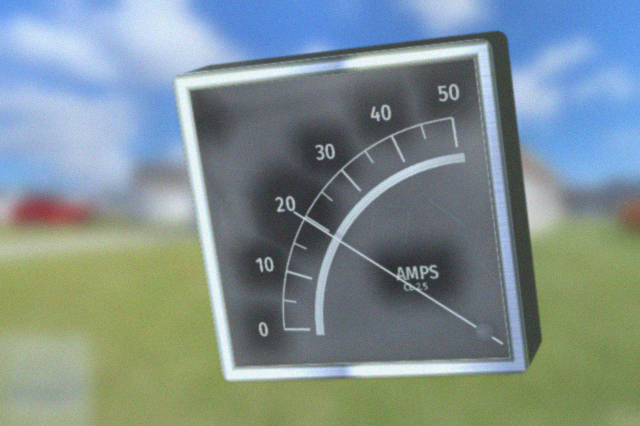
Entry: 20 A
